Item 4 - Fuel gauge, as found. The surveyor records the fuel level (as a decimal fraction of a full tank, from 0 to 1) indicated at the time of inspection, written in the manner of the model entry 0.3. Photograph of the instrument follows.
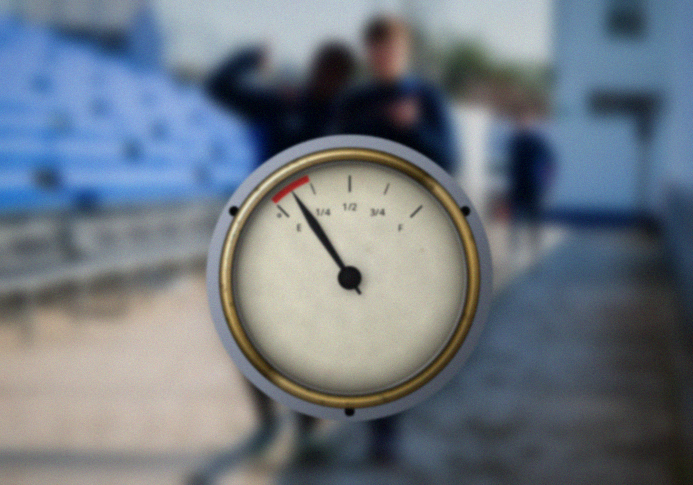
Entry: 0.125
